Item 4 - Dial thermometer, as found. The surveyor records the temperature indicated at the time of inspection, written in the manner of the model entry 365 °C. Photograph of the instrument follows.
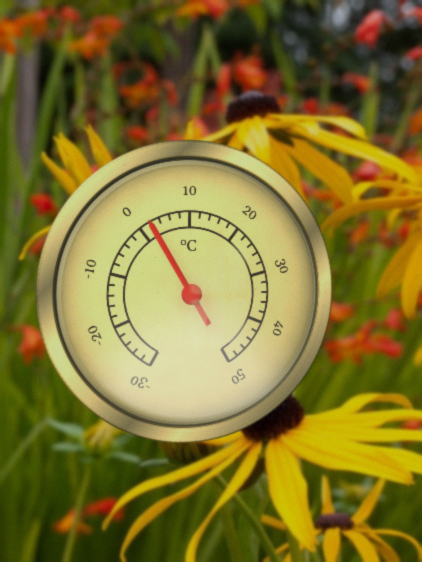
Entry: 2 °C
